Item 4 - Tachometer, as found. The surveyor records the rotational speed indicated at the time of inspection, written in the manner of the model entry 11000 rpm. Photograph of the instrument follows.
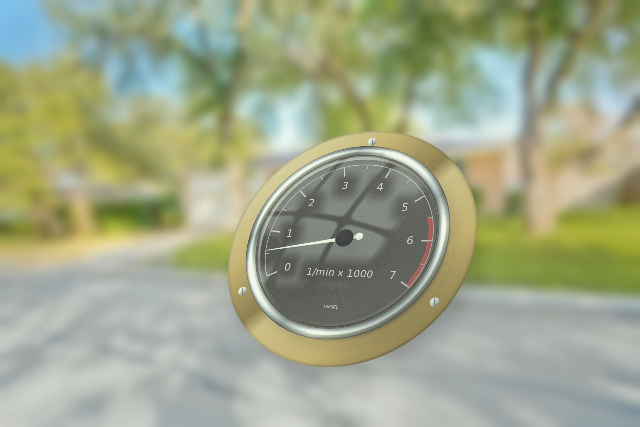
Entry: 500 rpm
